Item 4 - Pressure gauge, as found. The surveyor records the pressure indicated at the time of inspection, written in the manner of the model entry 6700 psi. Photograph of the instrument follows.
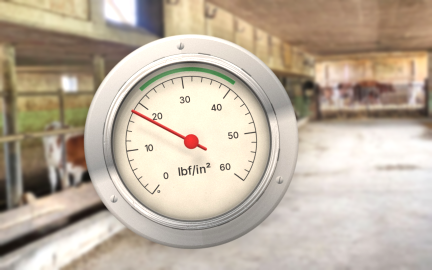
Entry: 18 psi
